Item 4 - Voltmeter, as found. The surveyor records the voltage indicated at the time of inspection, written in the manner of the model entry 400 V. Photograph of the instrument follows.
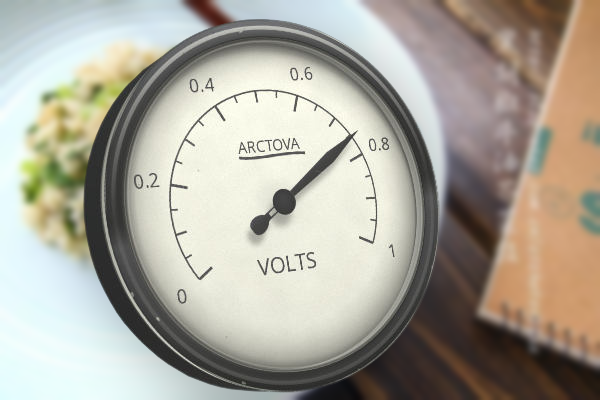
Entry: 0.75 V
